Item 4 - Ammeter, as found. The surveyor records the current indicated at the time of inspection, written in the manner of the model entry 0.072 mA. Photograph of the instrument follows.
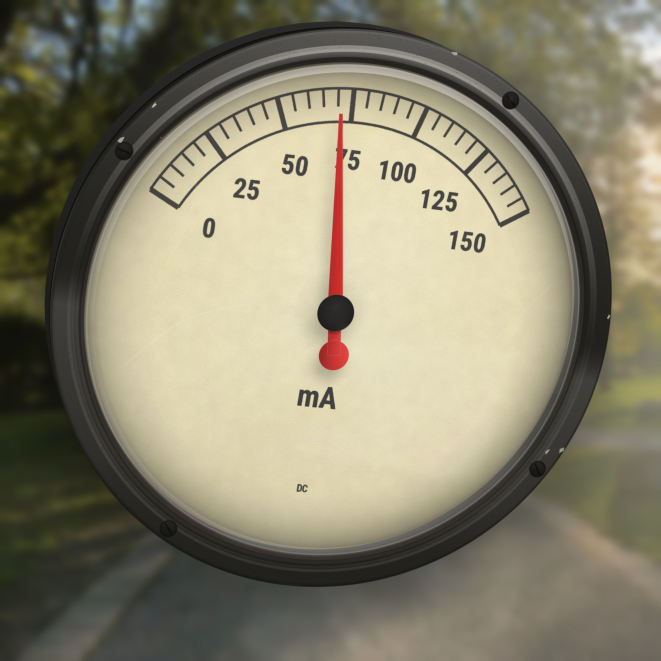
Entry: 70 mA
